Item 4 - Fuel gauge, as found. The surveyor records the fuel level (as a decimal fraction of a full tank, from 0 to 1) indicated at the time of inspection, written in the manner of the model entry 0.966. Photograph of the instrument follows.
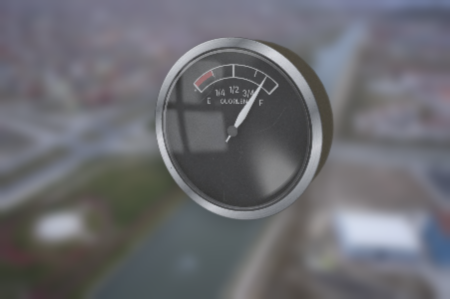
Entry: 0.875
